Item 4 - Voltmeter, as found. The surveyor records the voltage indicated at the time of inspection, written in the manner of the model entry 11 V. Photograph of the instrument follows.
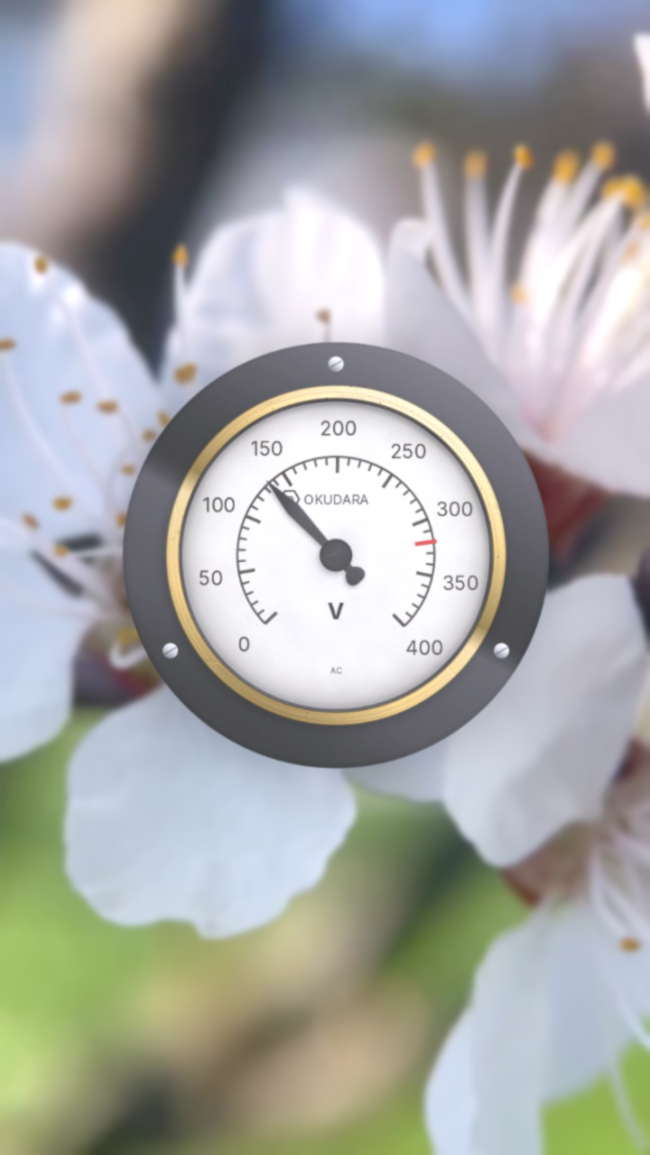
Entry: 135 V
